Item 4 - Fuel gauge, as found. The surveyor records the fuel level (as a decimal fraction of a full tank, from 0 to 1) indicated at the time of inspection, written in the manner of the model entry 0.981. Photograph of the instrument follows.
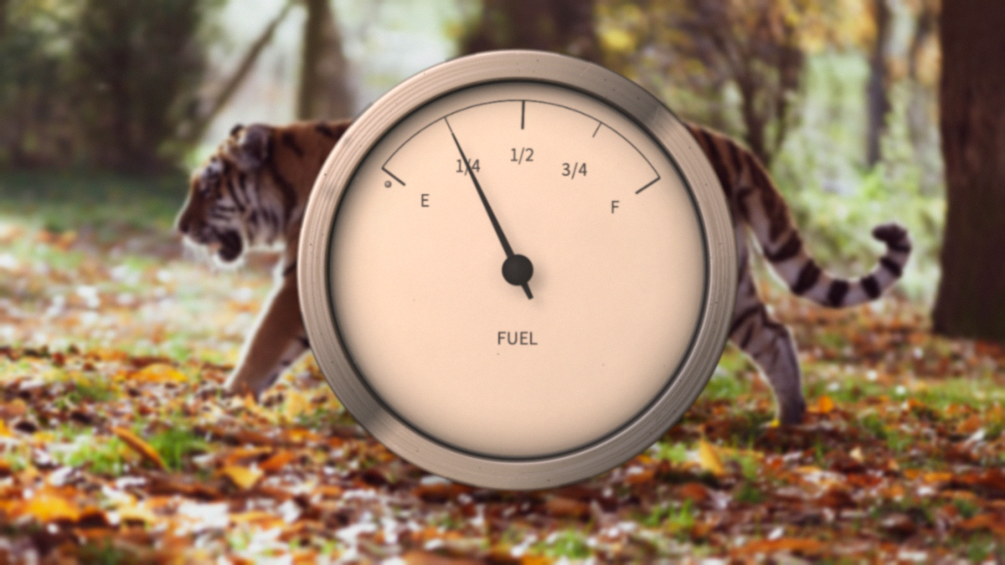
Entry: 0.25
